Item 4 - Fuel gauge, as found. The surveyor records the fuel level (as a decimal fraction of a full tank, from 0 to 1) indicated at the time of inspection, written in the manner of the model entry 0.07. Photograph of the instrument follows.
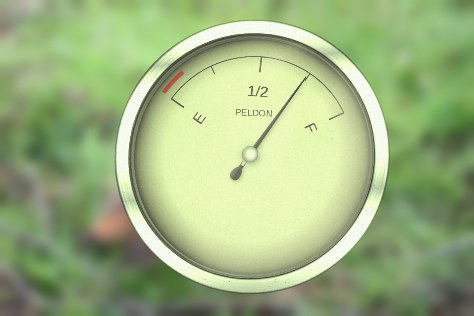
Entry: 0.75
